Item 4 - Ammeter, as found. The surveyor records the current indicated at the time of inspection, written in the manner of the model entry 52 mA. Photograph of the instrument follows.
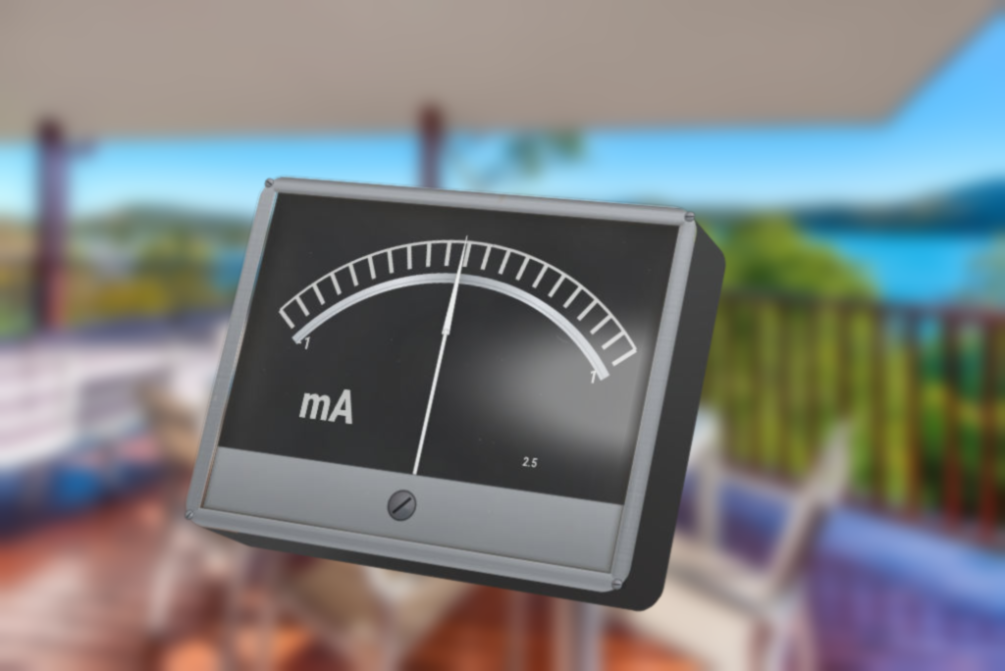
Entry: 0 mA
